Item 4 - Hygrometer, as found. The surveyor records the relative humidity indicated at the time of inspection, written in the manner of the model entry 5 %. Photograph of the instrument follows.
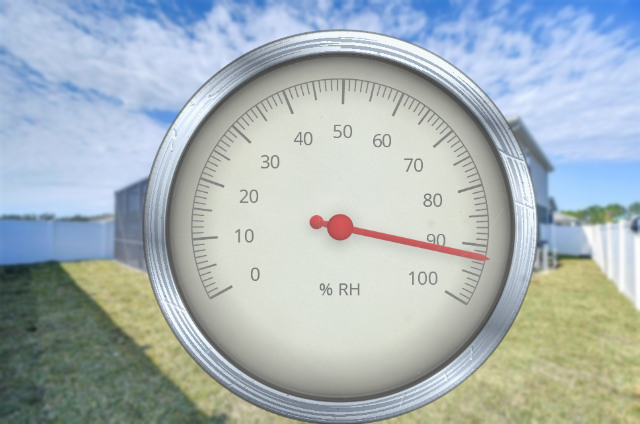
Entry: 92 %
